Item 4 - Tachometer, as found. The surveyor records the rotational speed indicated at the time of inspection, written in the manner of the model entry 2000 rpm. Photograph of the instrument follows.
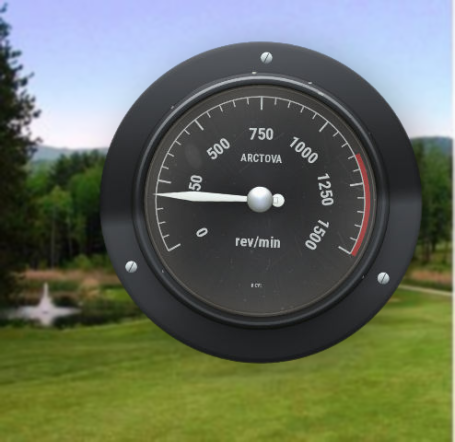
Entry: 200 rpm
